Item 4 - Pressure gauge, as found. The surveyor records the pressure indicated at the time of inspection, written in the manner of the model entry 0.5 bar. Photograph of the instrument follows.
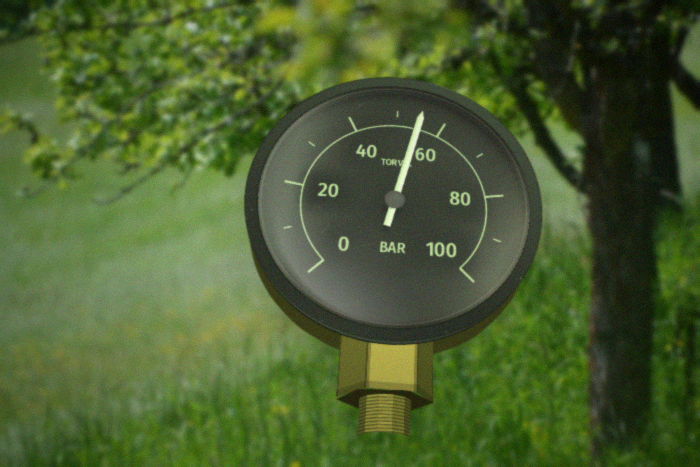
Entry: 55 bar
